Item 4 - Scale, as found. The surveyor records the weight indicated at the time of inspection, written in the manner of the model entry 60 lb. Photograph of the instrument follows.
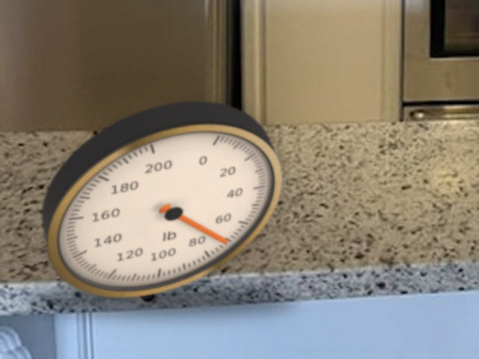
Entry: 70 lb
